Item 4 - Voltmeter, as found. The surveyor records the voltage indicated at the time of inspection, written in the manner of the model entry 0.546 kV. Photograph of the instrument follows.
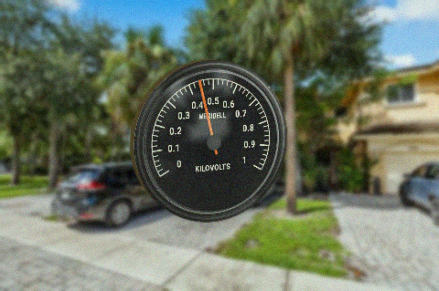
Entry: 0.44 kV
